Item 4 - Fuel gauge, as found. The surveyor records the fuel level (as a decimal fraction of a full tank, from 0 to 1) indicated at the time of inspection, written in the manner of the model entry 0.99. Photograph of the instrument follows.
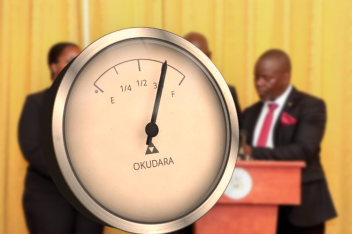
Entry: 0.75
